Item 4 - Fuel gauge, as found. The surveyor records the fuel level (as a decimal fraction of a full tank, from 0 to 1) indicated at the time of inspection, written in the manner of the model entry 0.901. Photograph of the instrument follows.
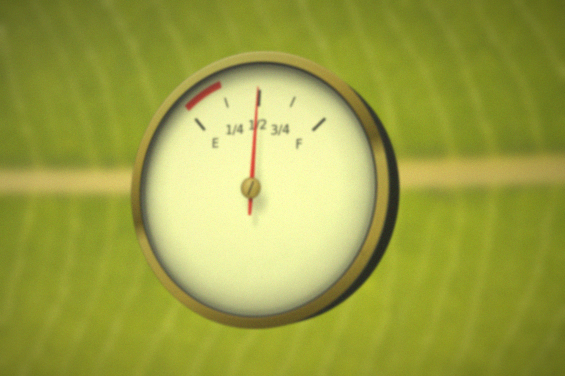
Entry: 0.5
